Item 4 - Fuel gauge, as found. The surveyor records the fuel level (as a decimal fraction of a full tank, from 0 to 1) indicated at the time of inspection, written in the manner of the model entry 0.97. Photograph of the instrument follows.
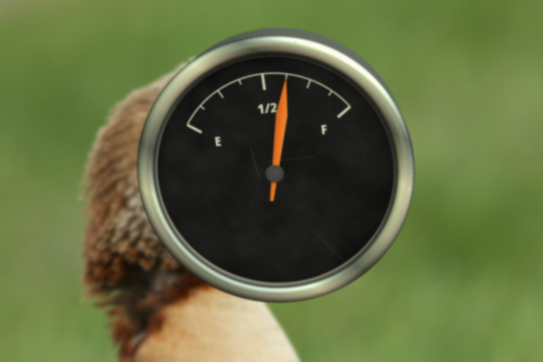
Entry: 0.625
